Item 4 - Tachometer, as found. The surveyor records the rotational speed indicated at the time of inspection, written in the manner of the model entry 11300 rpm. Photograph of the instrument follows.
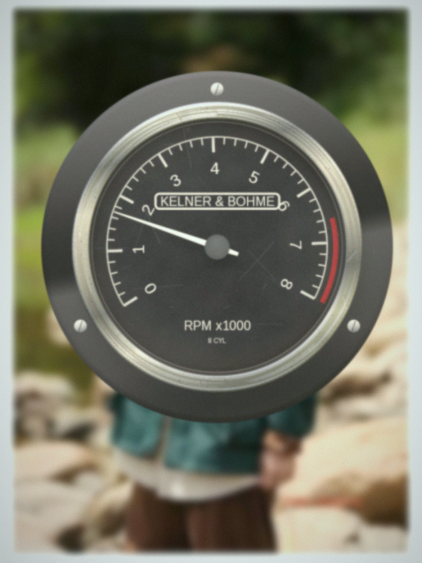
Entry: 1700 rpm
